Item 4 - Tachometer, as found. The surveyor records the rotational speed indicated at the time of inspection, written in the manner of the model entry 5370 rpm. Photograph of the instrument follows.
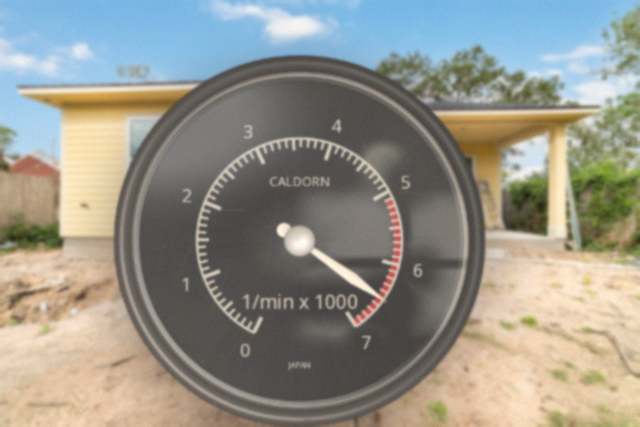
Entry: 6500 rpm
